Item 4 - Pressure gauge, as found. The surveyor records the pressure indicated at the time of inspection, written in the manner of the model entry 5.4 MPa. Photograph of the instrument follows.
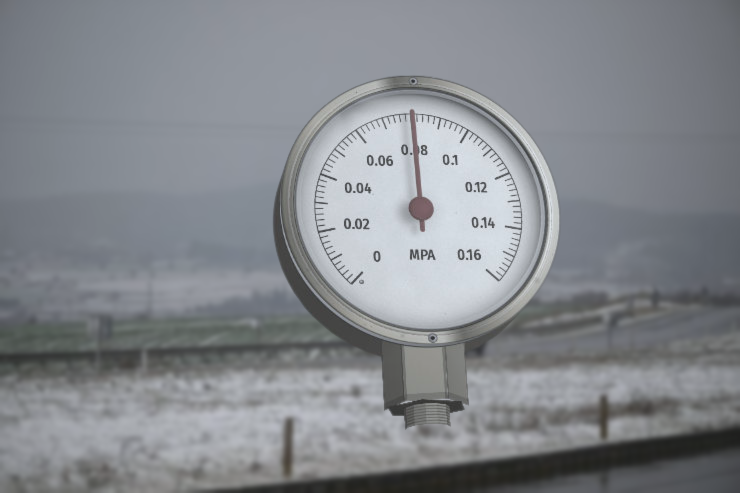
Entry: 0.08 MPa
